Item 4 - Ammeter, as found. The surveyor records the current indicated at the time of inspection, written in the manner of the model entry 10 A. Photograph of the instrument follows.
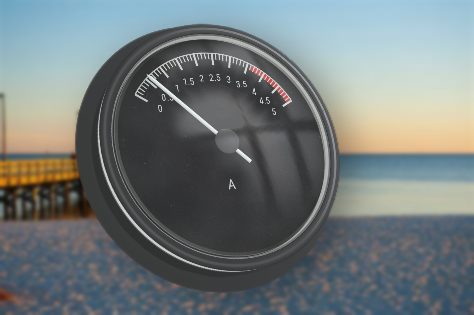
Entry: 0.5 A
